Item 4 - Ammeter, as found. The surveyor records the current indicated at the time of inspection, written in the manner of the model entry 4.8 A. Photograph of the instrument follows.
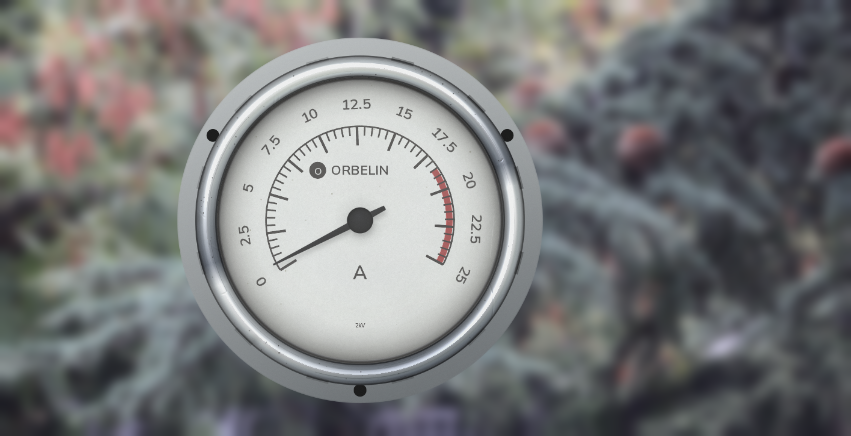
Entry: 0.5 A
